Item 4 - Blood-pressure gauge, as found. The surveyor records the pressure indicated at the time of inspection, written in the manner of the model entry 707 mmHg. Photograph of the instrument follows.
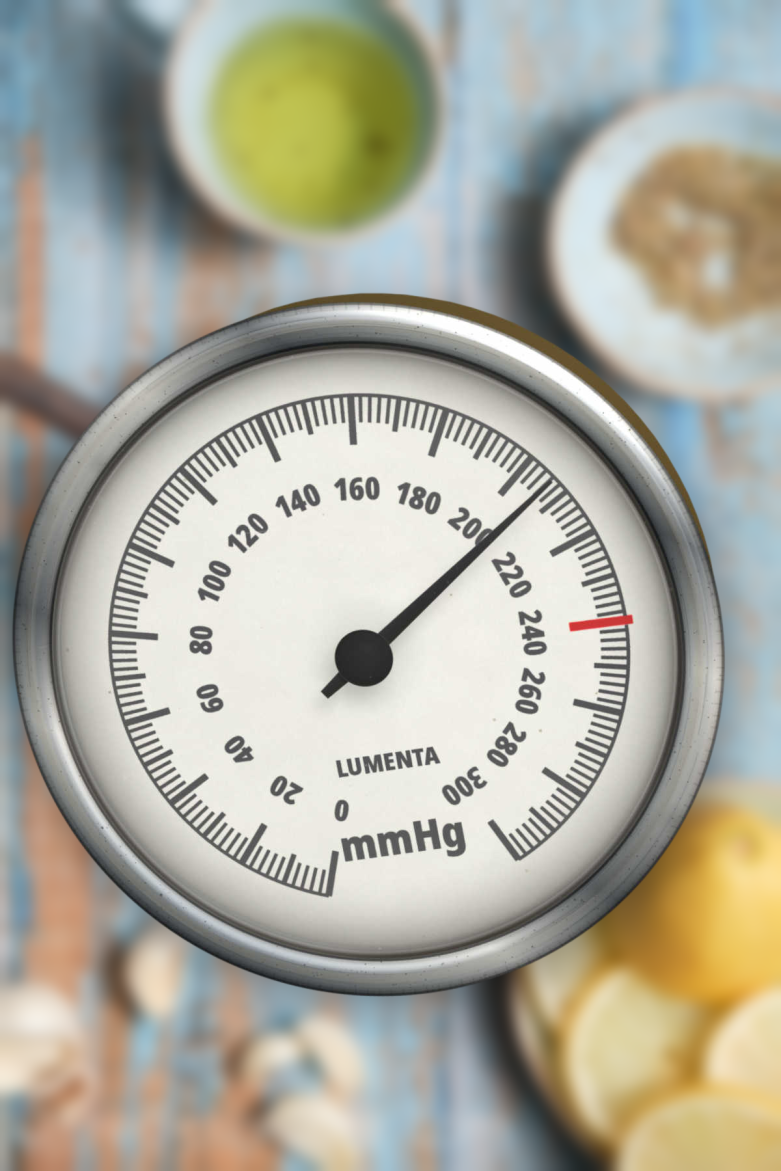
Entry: 206 mmHg
